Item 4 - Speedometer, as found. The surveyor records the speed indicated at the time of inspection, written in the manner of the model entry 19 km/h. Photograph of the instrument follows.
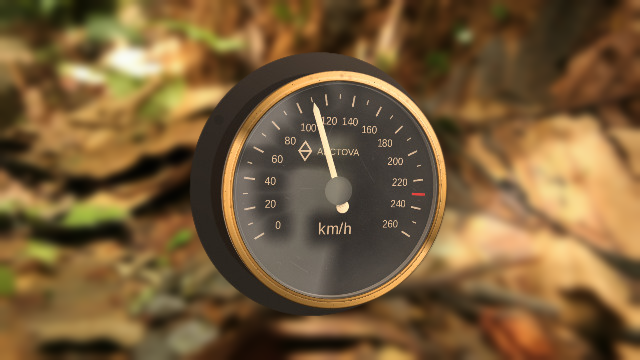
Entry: 110 km/h
